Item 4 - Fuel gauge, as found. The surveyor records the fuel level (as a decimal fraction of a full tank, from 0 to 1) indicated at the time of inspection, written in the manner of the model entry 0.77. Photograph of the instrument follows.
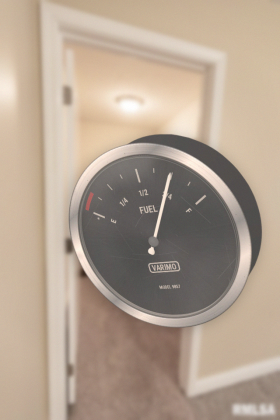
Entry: 0.75
